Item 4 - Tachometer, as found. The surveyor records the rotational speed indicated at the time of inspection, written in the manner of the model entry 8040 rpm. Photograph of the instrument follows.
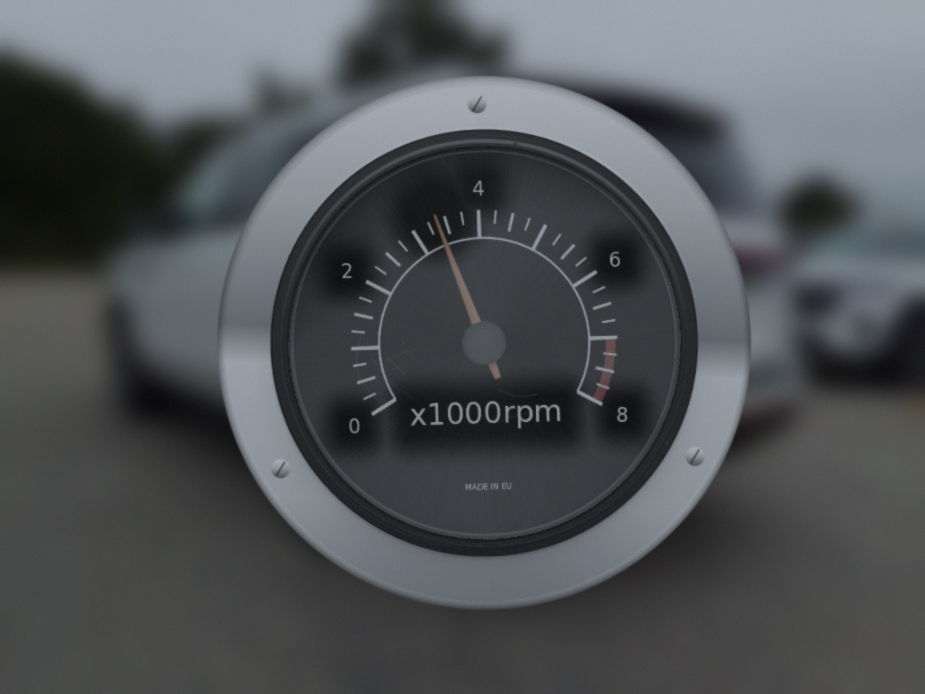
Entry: 3375 rpm
